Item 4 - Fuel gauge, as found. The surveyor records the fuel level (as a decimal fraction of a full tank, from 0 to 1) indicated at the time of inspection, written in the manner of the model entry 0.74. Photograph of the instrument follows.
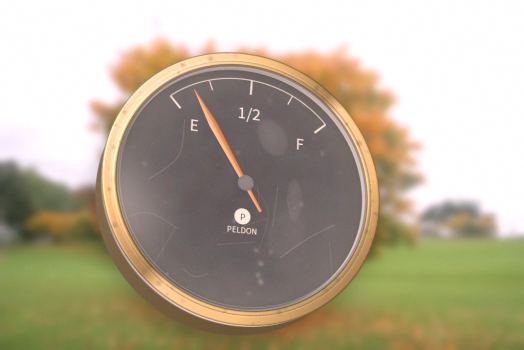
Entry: 0.125
